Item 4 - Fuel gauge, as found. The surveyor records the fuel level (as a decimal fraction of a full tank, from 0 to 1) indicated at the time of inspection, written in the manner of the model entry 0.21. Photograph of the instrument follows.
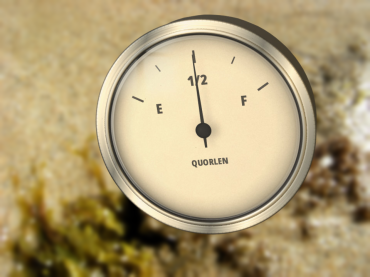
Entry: 0.5
